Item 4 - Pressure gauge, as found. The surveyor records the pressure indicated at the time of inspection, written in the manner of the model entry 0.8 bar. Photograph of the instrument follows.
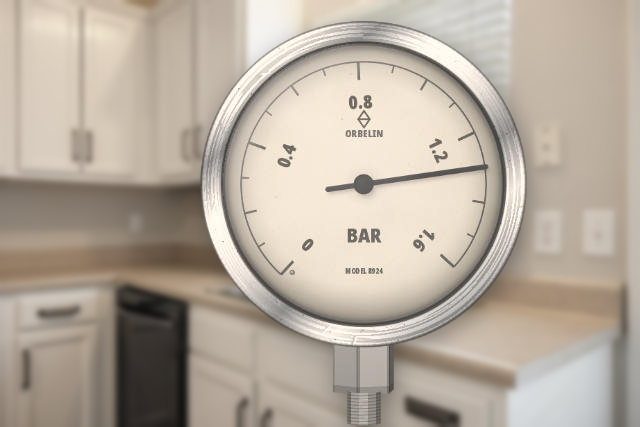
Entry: 1.3 bar
